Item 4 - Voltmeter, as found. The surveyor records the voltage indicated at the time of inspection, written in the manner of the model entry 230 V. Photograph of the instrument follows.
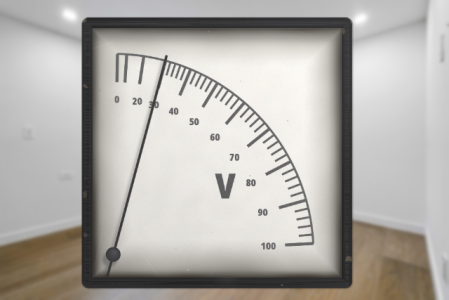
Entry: 30 V
